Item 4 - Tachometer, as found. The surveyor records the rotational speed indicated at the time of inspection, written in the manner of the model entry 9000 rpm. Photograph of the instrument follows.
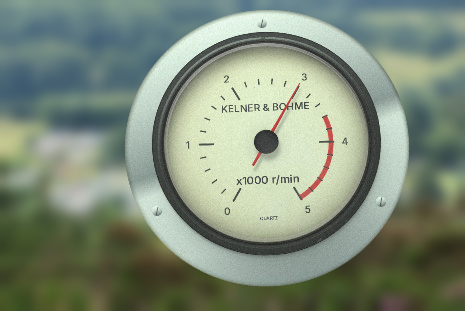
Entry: 3000 rpm
